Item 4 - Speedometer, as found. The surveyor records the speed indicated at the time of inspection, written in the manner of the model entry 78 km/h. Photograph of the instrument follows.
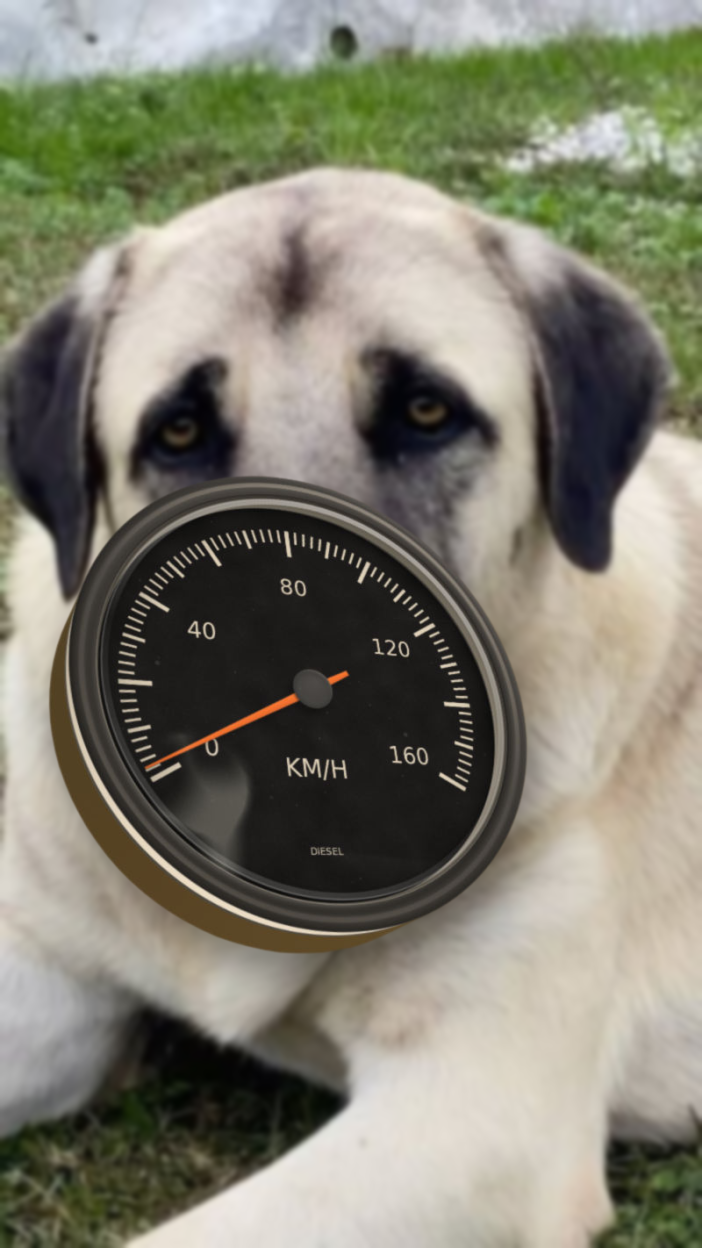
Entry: 2 km/h
